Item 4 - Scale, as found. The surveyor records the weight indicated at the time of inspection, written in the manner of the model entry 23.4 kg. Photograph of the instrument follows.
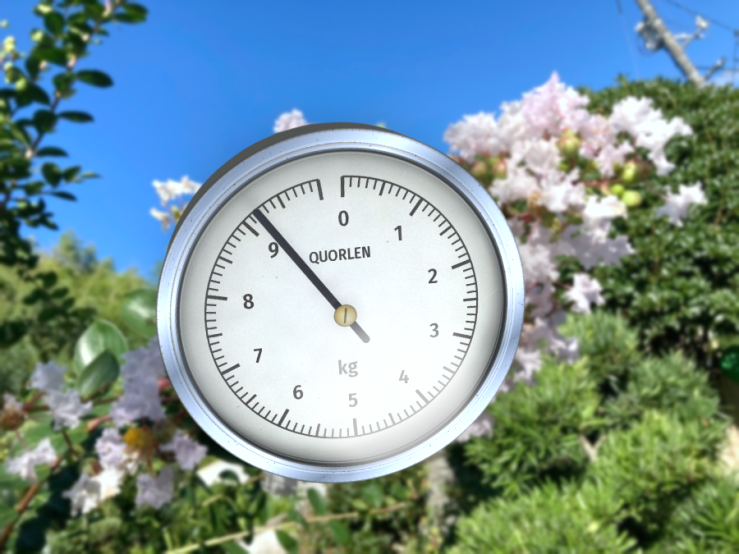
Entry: 9.2 kg
